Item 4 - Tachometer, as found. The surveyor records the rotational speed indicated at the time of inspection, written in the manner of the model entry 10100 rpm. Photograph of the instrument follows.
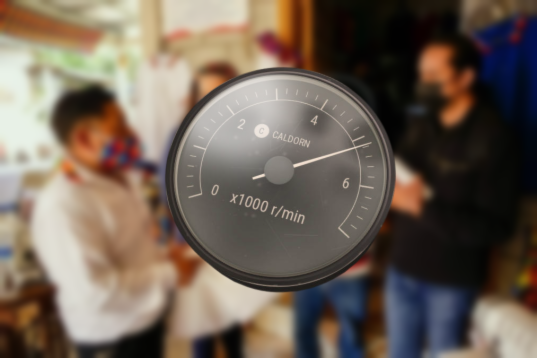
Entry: 5200 rpm
